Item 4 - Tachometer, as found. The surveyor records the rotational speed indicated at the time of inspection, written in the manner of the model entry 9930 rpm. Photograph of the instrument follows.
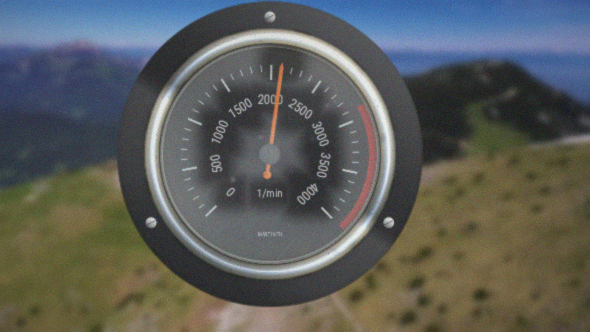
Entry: 2100 rpm
